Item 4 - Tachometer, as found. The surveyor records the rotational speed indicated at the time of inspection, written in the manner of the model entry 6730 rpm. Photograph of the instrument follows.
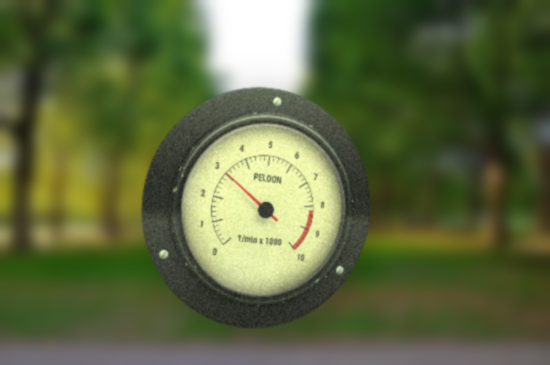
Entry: 3000 rpm
